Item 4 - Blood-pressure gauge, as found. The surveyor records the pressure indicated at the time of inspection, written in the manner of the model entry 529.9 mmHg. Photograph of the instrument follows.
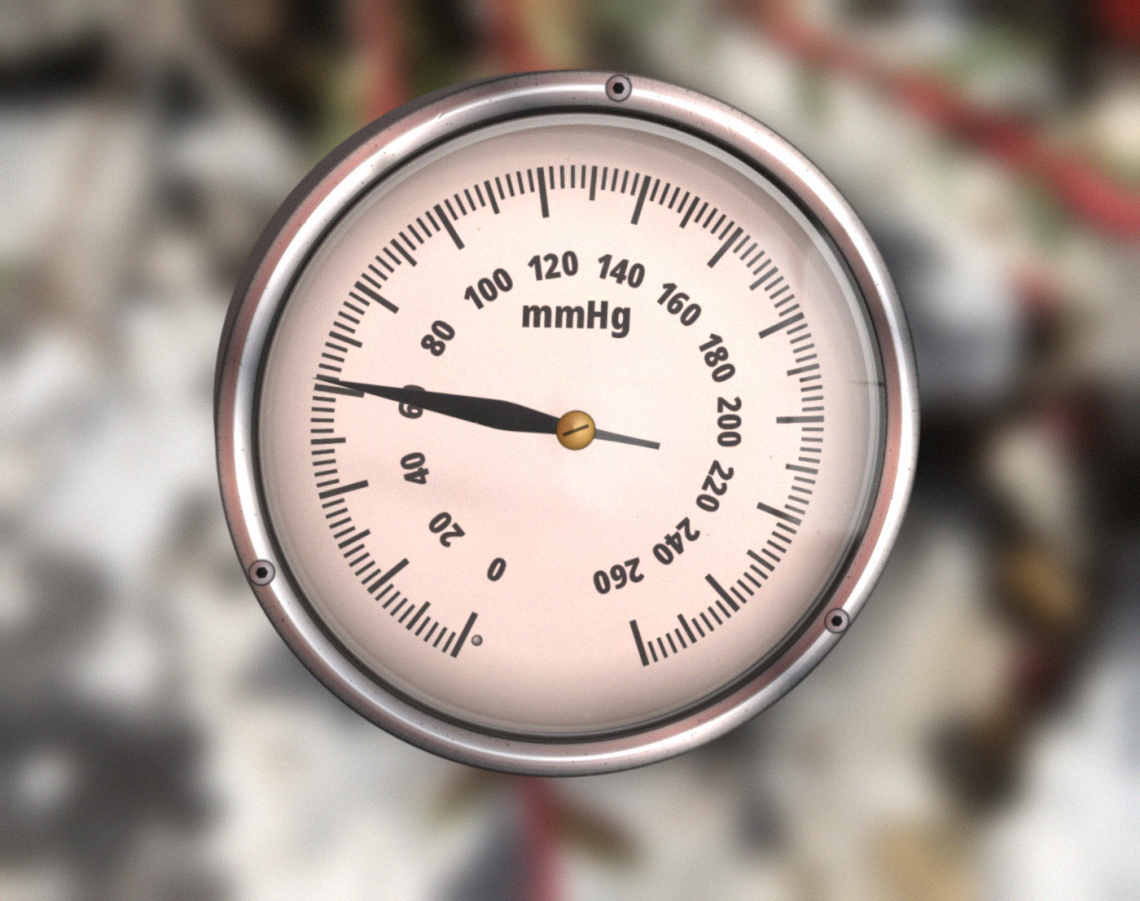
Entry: 62 mmHg
